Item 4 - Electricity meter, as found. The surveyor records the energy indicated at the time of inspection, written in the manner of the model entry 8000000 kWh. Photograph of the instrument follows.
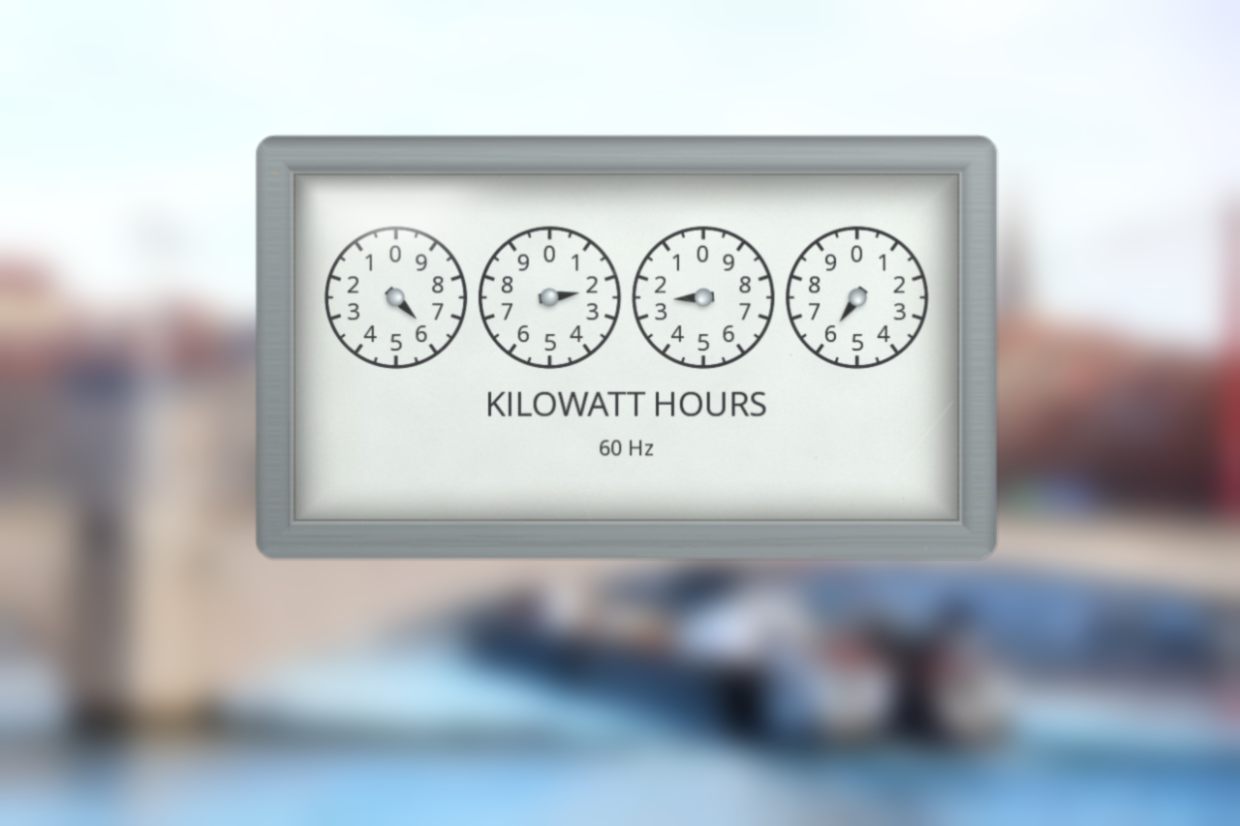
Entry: 6226 kWh
